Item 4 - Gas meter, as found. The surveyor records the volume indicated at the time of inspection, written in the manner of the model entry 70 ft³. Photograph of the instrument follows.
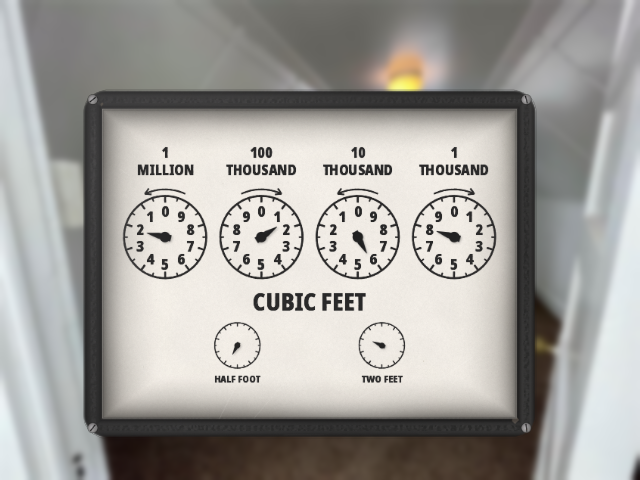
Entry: 215800 ft³
